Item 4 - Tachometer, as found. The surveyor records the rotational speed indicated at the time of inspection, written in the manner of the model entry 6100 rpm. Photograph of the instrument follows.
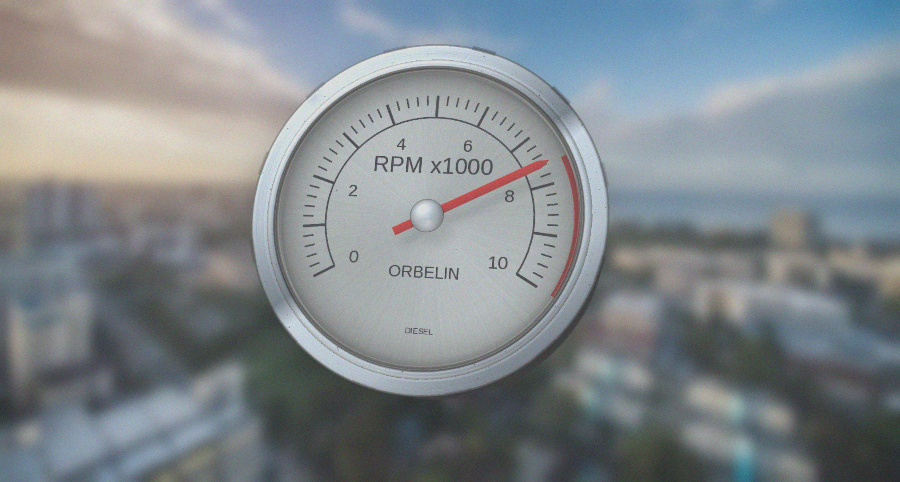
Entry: 7600 rpm
